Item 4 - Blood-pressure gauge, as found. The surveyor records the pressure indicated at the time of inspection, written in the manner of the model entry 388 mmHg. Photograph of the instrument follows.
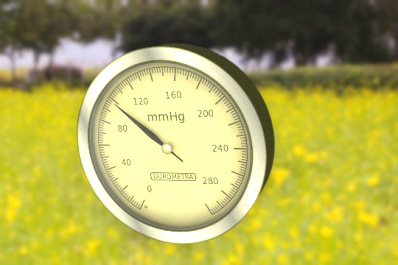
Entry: 100 mmHg
